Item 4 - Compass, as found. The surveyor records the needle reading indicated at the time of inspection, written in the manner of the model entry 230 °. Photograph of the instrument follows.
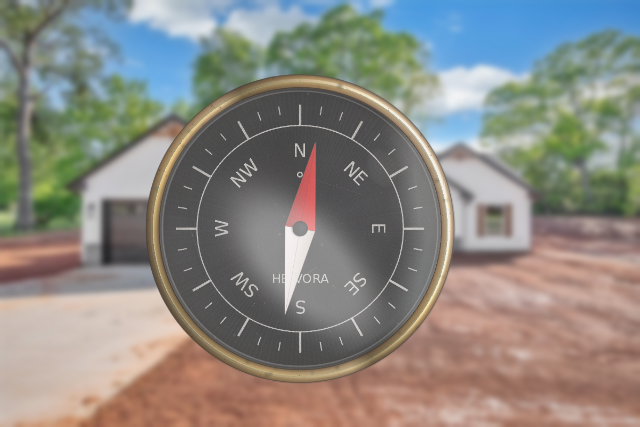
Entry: 10 °
